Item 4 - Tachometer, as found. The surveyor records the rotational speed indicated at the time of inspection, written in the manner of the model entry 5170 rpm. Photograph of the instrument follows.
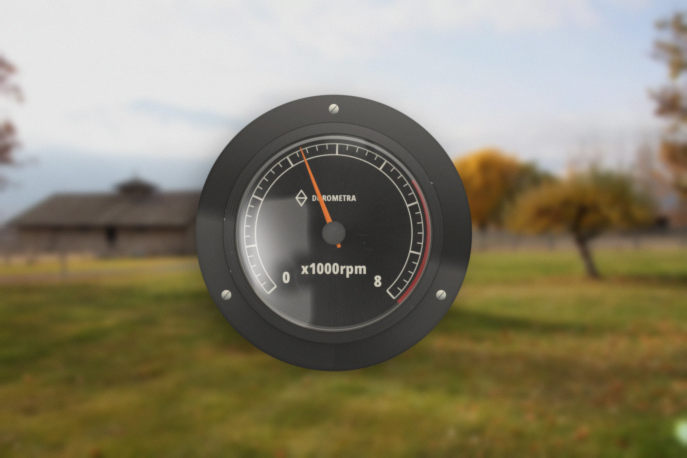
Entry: 3300 rpm
